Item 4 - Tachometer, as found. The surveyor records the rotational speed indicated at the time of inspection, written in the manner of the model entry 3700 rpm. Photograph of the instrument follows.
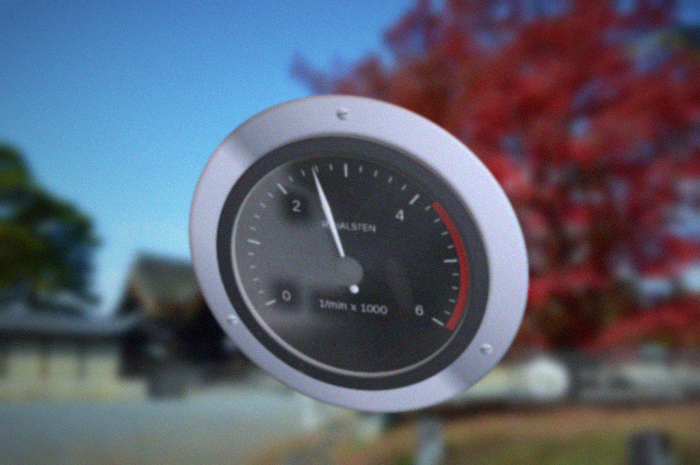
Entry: 2600 rpm
